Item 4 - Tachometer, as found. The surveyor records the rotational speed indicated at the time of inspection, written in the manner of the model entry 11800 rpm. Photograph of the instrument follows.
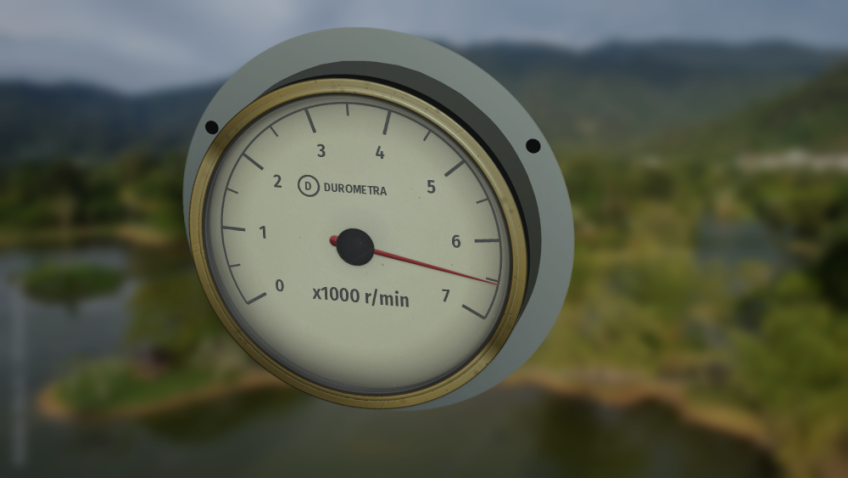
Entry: 6500 rpm
